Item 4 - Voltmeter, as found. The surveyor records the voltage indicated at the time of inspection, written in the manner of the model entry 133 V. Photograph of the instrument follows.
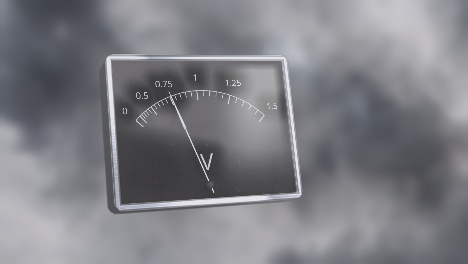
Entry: 0.75 V
